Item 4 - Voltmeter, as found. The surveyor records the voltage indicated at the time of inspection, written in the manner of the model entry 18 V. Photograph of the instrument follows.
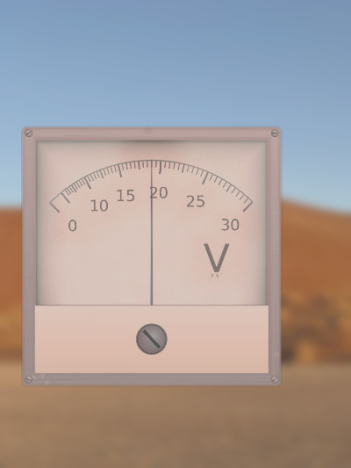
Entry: 19 V
